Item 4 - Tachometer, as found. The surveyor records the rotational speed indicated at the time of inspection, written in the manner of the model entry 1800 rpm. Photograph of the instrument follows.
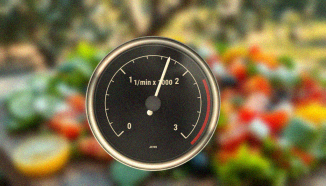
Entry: 1700 rpm
